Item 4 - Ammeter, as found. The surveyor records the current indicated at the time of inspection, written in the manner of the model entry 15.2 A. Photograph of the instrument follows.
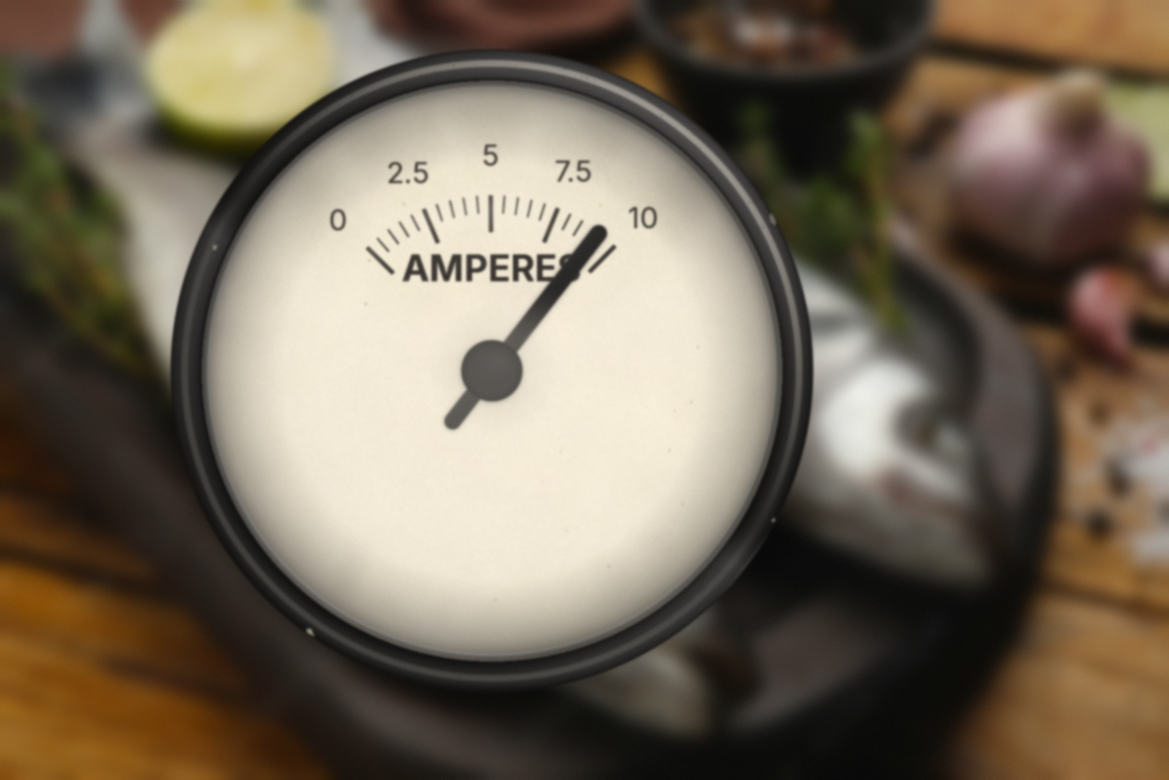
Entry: 9.25 A
